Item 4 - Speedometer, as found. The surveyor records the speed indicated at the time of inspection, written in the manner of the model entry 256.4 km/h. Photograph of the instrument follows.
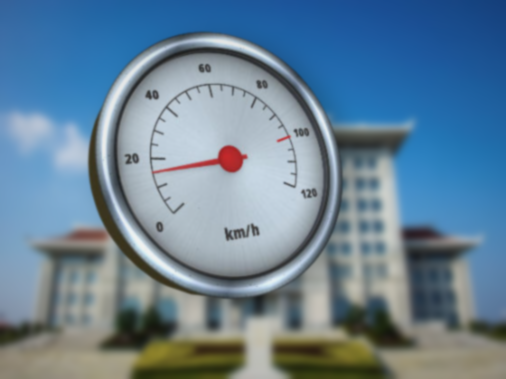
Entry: 15 km/h
